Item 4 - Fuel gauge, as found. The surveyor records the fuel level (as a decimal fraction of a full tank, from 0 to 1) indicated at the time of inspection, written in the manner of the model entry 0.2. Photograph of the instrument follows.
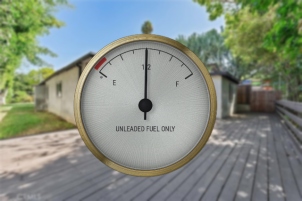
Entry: 0.5
